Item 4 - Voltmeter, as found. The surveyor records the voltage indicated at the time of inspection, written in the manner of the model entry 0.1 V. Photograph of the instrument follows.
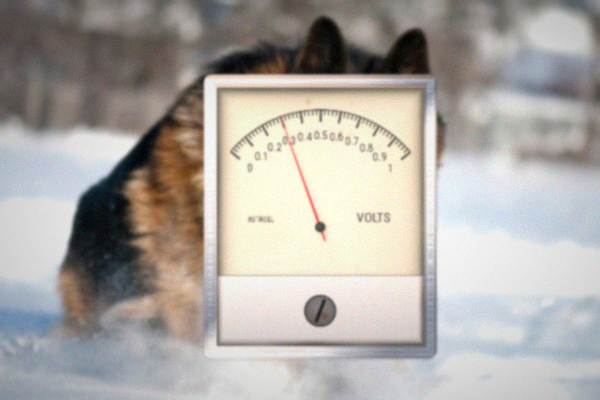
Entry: 0.3 V
